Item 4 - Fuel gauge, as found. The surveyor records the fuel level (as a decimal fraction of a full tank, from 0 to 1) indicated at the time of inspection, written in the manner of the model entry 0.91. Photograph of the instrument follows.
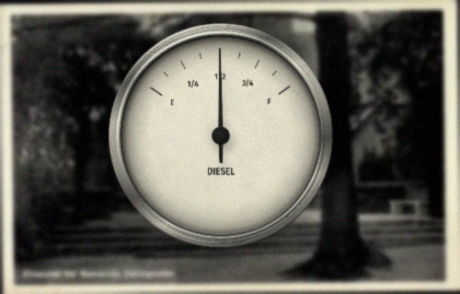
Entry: 0.5
